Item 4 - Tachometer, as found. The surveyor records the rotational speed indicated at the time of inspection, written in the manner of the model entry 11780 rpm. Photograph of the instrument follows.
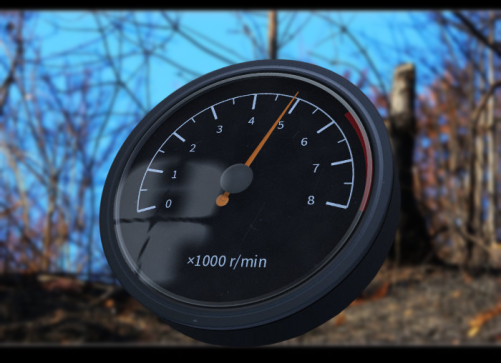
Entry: 5000 rpm
